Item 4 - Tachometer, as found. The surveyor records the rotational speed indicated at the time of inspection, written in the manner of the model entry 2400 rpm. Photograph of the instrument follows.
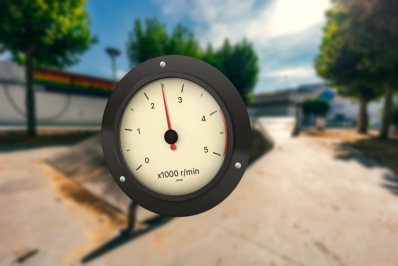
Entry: 2500 rpm
